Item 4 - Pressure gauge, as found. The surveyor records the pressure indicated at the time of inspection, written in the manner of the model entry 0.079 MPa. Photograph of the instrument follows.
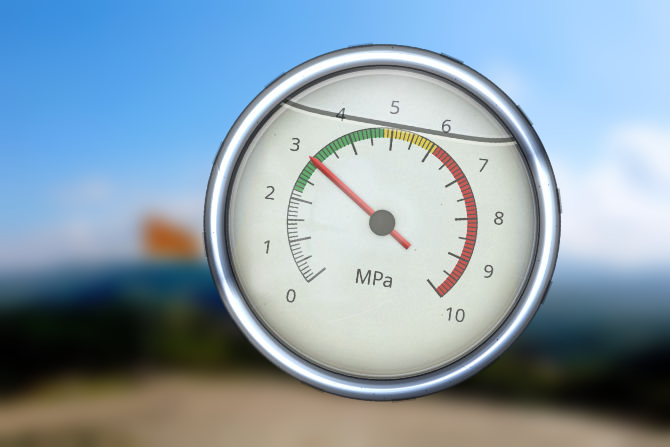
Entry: 3 MPa
